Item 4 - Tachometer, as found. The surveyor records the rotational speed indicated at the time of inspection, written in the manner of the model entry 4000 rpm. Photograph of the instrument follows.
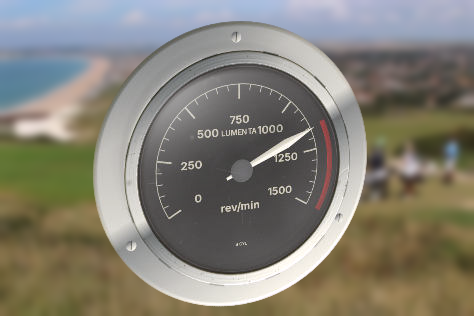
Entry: 1150 rpm
